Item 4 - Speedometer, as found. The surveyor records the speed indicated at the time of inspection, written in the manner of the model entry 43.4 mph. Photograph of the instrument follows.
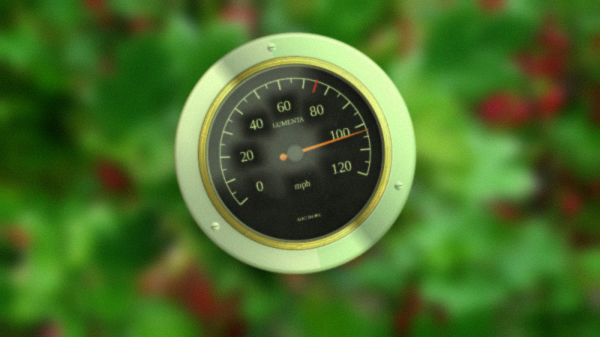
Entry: 102.5 mph
